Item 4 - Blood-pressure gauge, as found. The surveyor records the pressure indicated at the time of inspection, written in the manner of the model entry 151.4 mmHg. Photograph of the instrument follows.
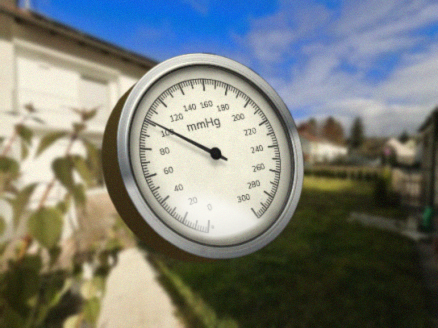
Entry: 100 mmHg
